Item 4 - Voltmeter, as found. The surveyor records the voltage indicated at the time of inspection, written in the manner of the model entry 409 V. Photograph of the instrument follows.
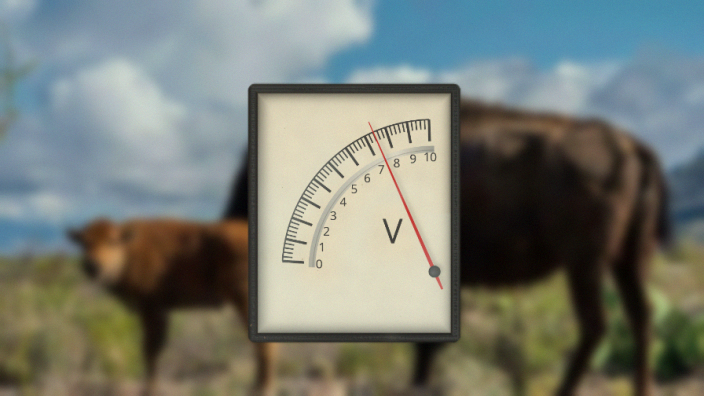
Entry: 7.4 V
